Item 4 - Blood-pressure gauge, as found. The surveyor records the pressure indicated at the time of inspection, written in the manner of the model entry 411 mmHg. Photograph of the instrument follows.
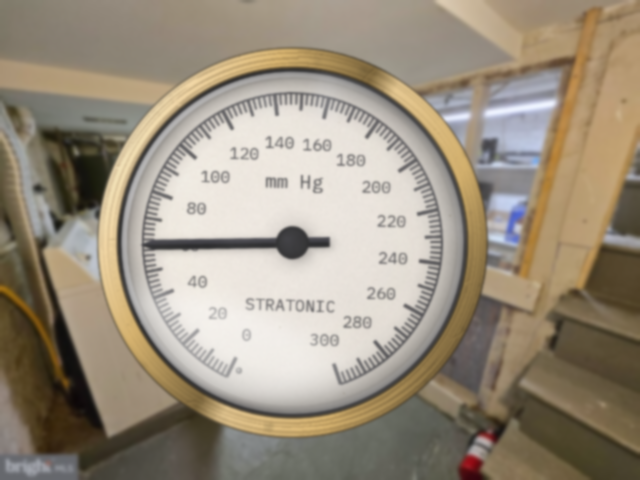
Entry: 60 mmHg
